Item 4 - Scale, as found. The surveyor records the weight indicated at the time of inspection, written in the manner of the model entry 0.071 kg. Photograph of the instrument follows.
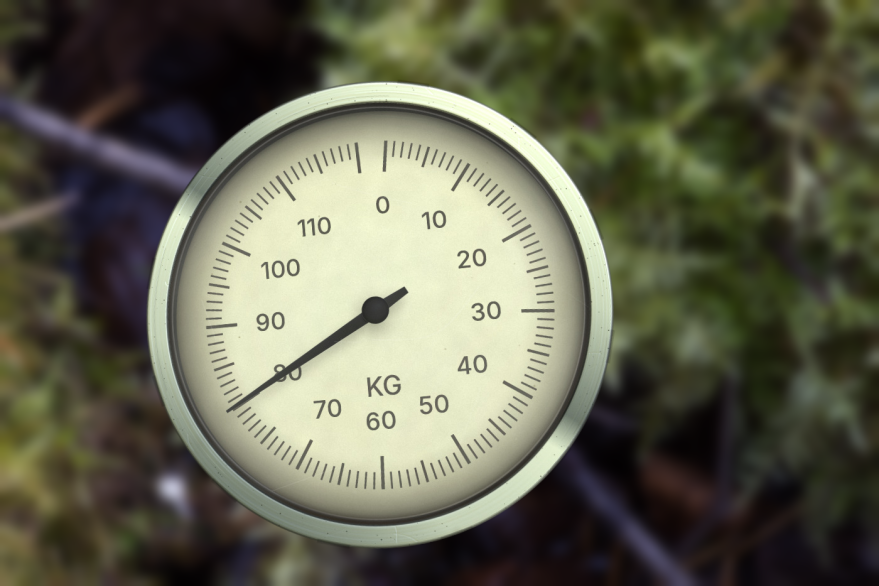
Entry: 80 kg
